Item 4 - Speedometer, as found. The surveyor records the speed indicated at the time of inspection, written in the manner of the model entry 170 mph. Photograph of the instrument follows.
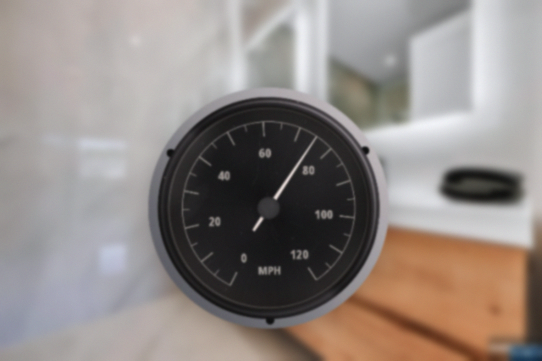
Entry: 75 mph
